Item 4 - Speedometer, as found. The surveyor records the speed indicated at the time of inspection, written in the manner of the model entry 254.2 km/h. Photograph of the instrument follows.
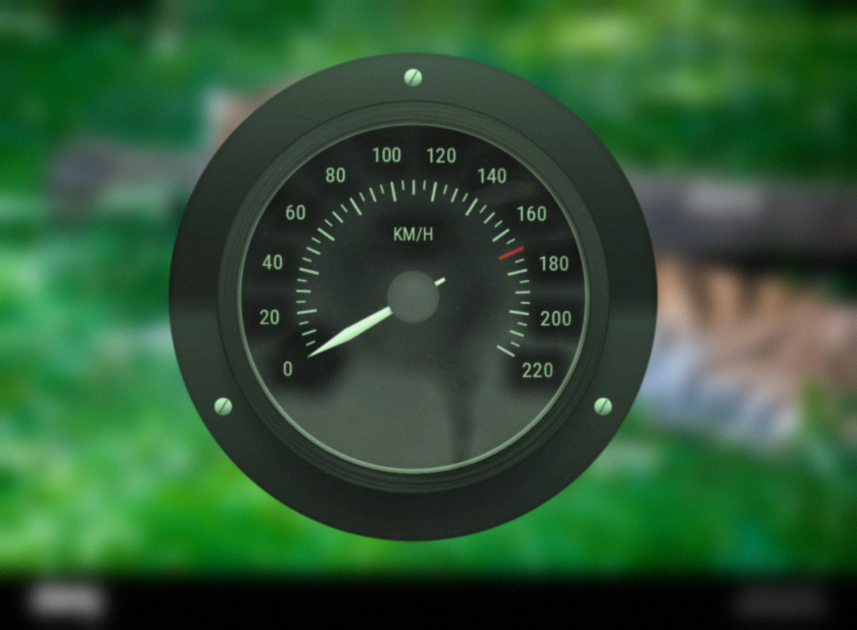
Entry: 0 km/h
